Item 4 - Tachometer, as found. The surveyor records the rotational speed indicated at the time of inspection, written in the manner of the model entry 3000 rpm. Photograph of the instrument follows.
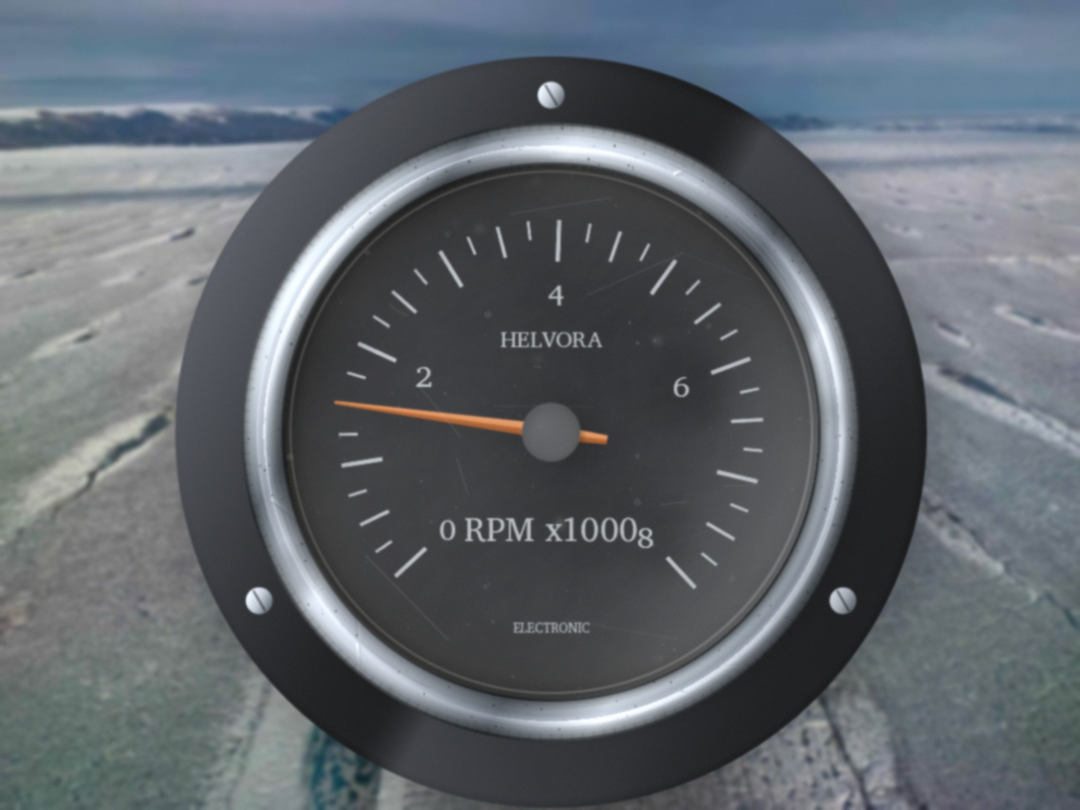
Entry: 1500 rpm
